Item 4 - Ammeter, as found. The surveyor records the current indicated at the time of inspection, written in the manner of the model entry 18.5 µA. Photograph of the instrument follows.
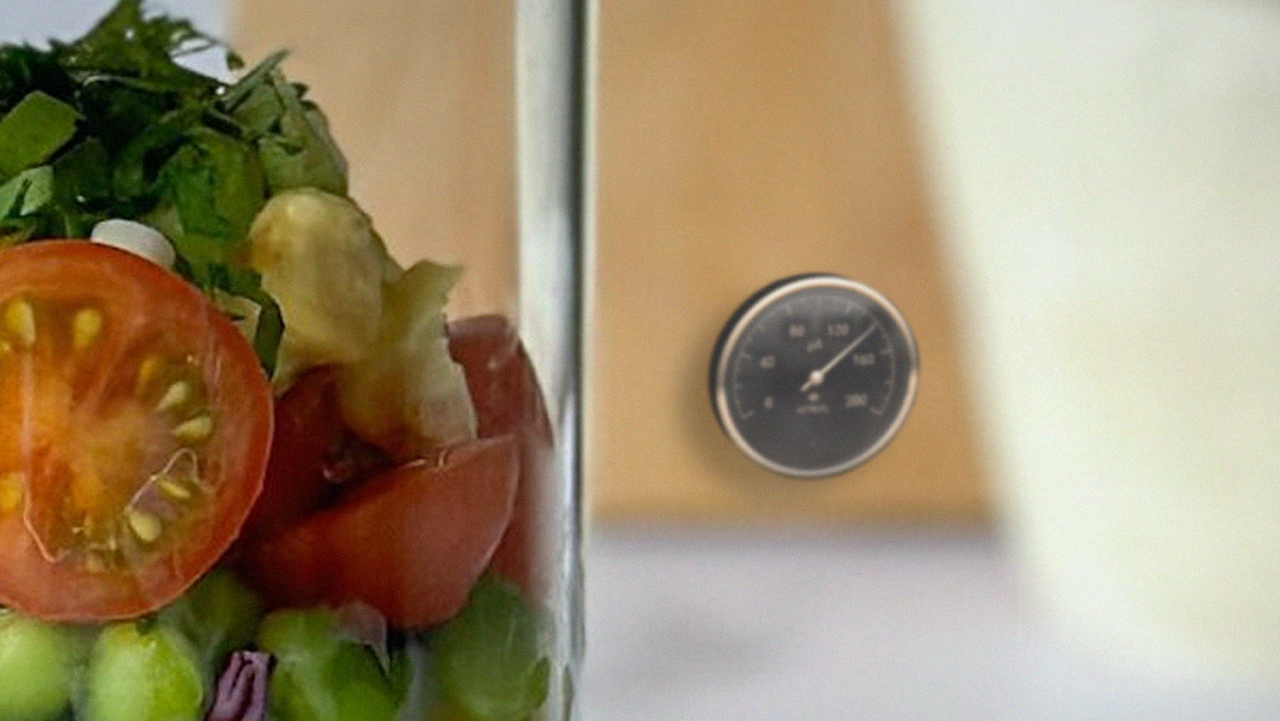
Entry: 140 µA
